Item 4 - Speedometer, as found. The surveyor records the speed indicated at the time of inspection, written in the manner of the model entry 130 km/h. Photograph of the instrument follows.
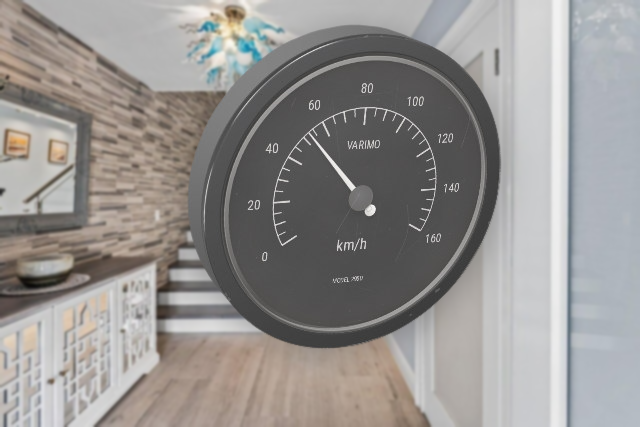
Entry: 52.5 km/h
